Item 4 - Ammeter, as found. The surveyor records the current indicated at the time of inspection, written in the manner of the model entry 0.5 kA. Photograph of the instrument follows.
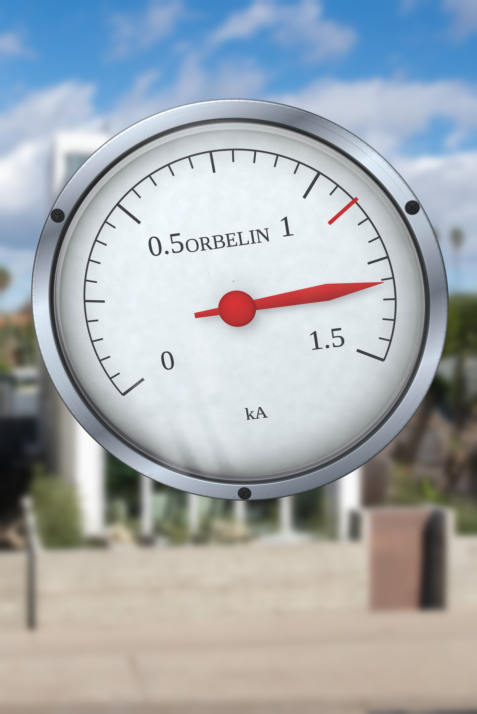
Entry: 1.3 kA
